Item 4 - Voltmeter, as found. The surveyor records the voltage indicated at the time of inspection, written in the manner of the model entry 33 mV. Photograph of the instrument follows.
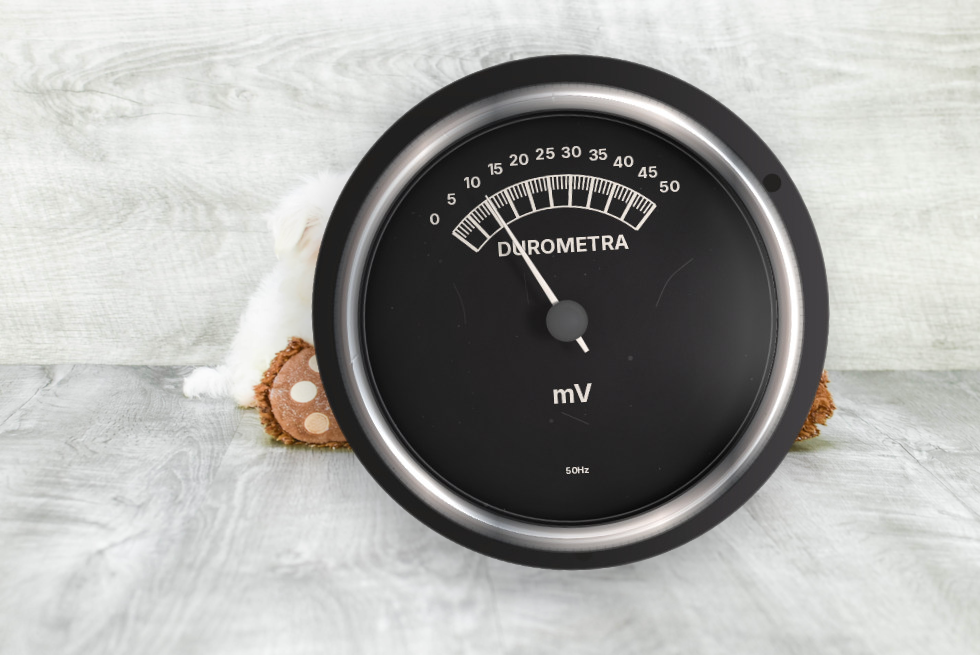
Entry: 11 mV
